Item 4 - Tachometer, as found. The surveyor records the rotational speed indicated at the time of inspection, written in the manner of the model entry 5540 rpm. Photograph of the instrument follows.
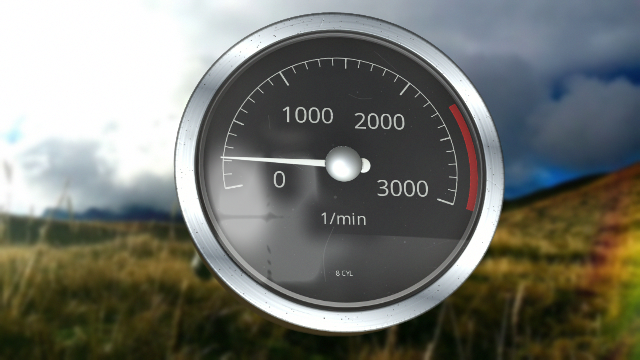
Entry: 200 rpm
